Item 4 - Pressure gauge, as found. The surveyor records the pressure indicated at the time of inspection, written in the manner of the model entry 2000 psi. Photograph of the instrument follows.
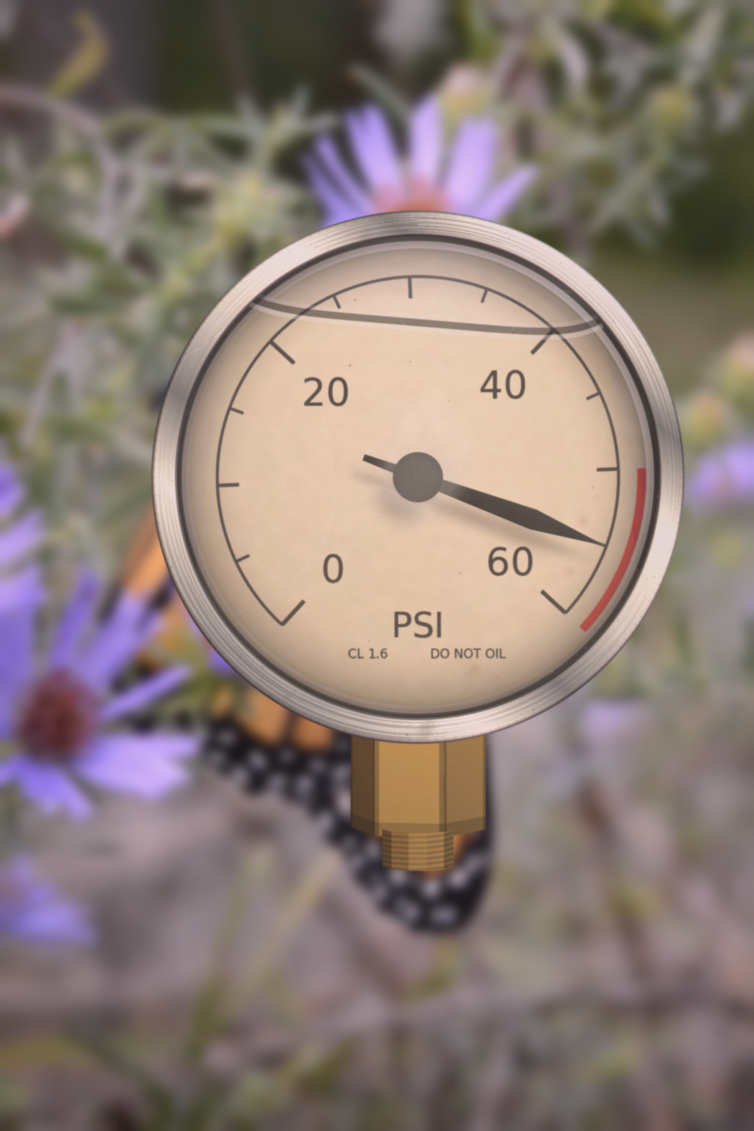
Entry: 55 psi
